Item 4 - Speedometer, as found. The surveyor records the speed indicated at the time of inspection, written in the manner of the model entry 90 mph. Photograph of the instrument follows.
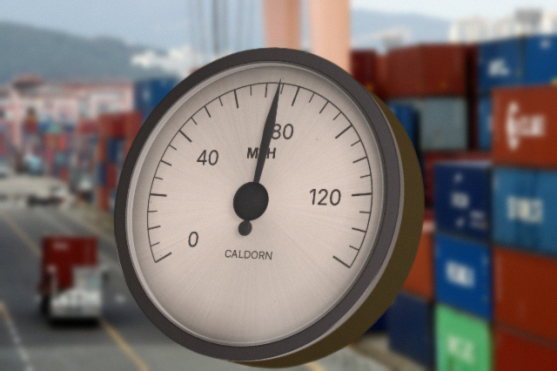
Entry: 75 mph
